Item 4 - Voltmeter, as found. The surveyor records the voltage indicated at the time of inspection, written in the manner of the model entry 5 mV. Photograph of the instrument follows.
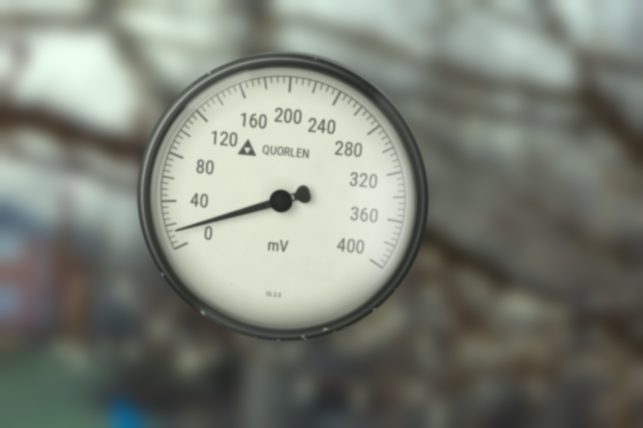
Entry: 15 mV
